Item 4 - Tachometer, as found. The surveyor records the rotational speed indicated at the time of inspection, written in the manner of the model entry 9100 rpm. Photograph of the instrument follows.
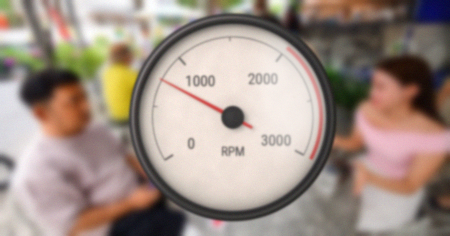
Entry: 750 rpm
